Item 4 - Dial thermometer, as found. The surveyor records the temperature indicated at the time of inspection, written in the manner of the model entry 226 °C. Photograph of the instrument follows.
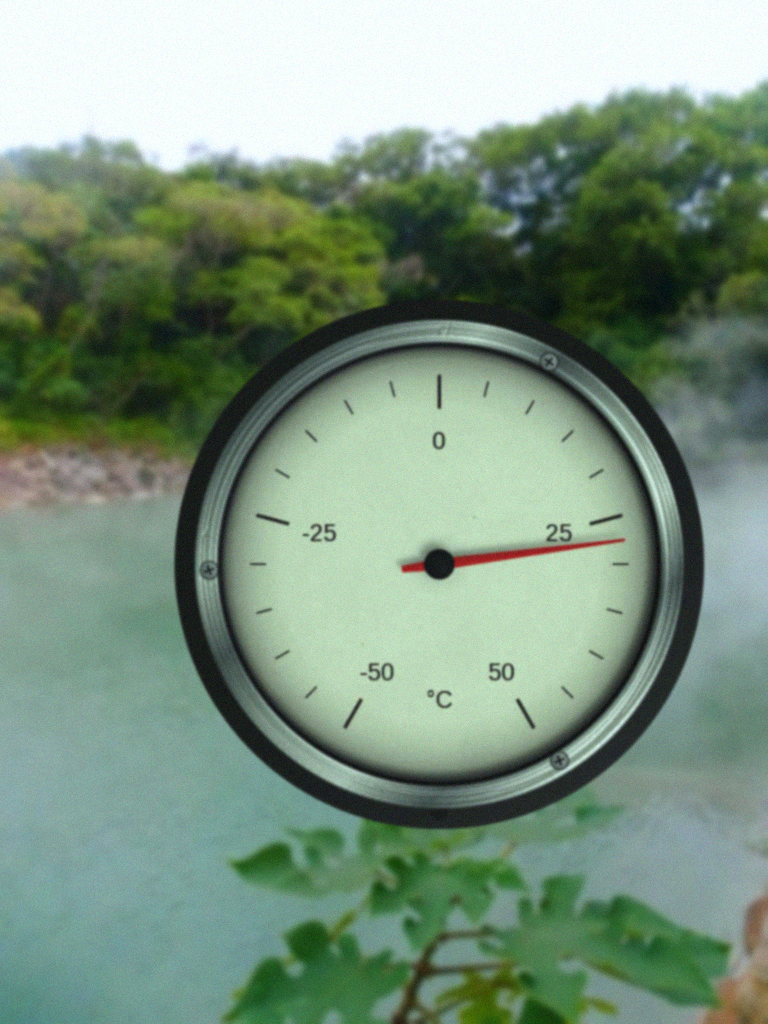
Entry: 27.5 °C
